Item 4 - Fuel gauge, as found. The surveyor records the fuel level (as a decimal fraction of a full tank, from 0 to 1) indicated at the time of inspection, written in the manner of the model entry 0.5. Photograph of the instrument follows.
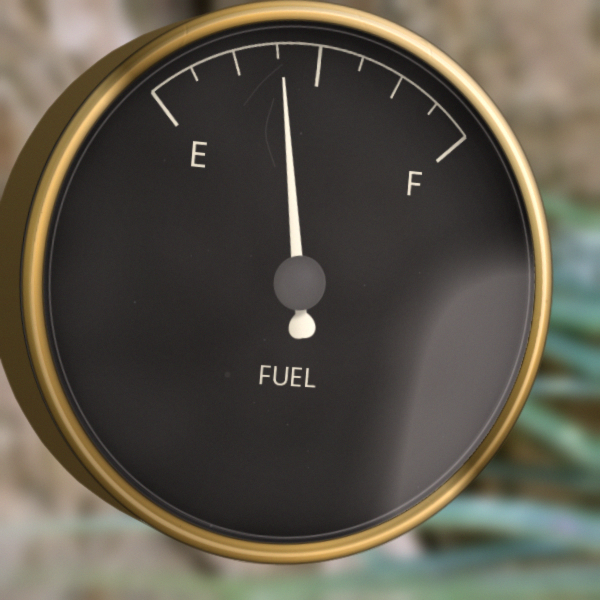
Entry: 0.375
